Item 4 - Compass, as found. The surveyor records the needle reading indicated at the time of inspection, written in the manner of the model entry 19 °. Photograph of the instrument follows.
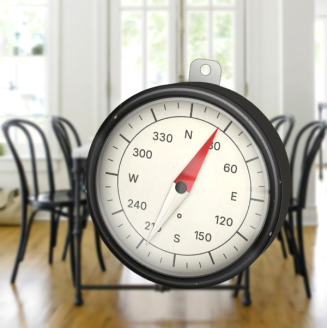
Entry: 25 °
